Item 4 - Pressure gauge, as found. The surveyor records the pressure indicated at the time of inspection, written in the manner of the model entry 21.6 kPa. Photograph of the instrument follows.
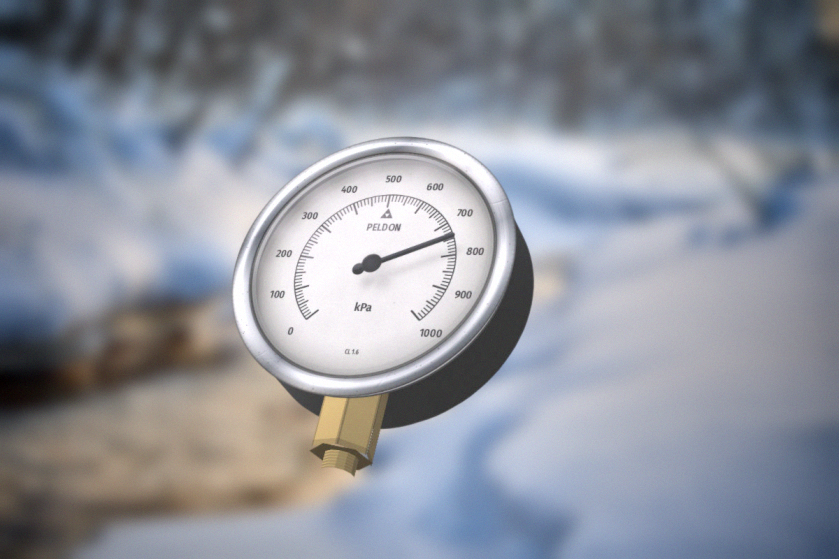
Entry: 750 kPa
